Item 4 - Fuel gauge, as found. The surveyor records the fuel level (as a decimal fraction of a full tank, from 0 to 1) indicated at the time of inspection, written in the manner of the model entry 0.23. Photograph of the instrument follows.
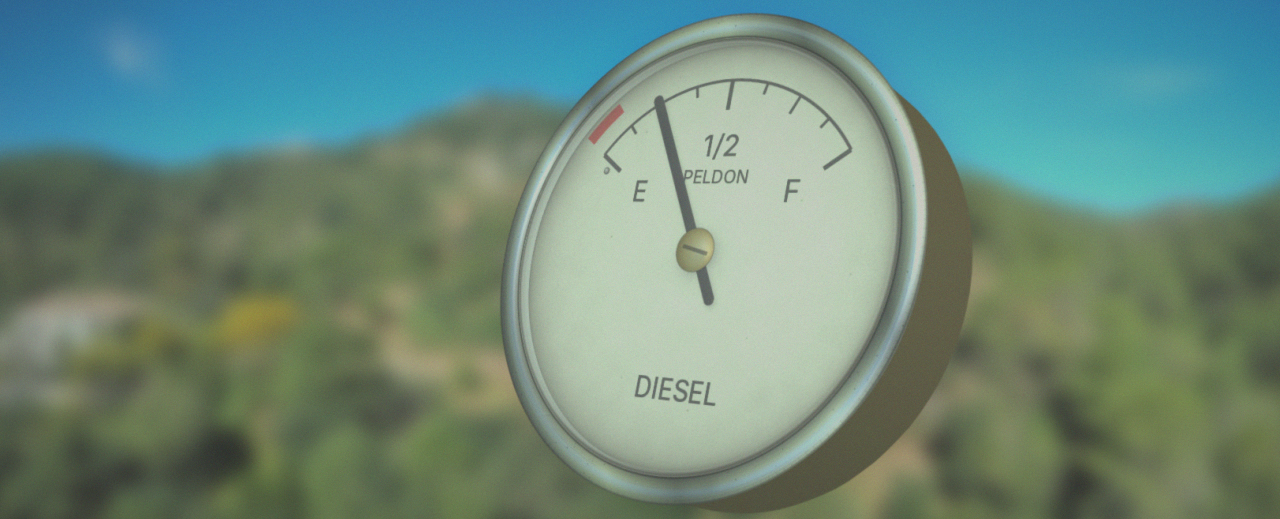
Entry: 0.25
